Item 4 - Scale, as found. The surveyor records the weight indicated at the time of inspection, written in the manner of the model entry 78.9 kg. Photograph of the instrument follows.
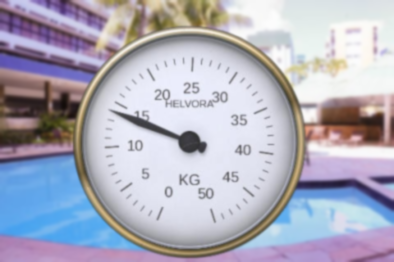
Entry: 14 kg
